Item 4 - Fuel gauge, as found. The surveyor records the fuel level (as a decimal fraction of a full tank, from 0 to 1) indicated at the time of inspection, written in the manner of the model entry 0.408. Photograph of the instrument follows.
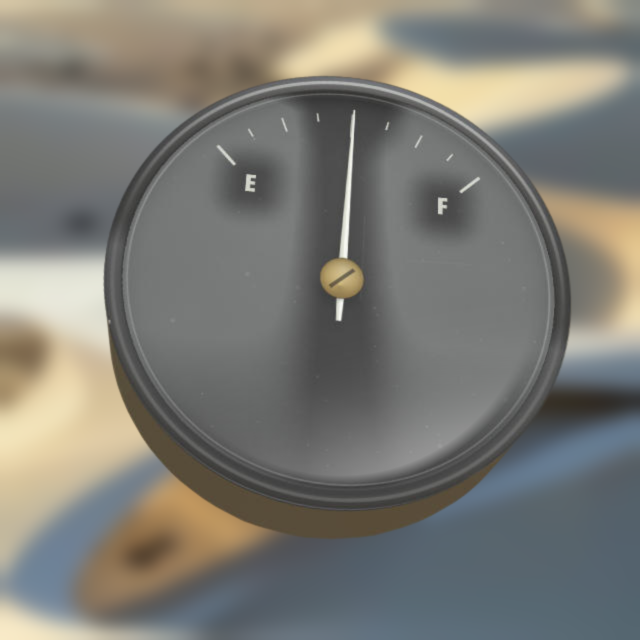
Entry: 0.5
